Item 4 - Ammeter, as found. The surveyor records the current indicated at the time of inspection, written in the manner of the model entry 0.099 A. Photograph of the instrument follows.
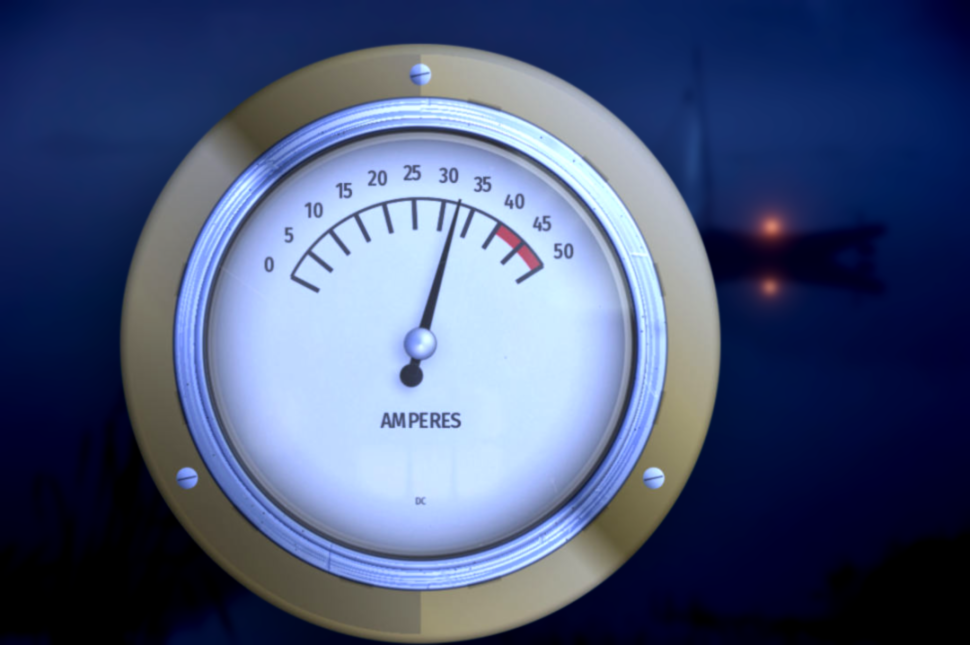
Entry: 32.5 A
